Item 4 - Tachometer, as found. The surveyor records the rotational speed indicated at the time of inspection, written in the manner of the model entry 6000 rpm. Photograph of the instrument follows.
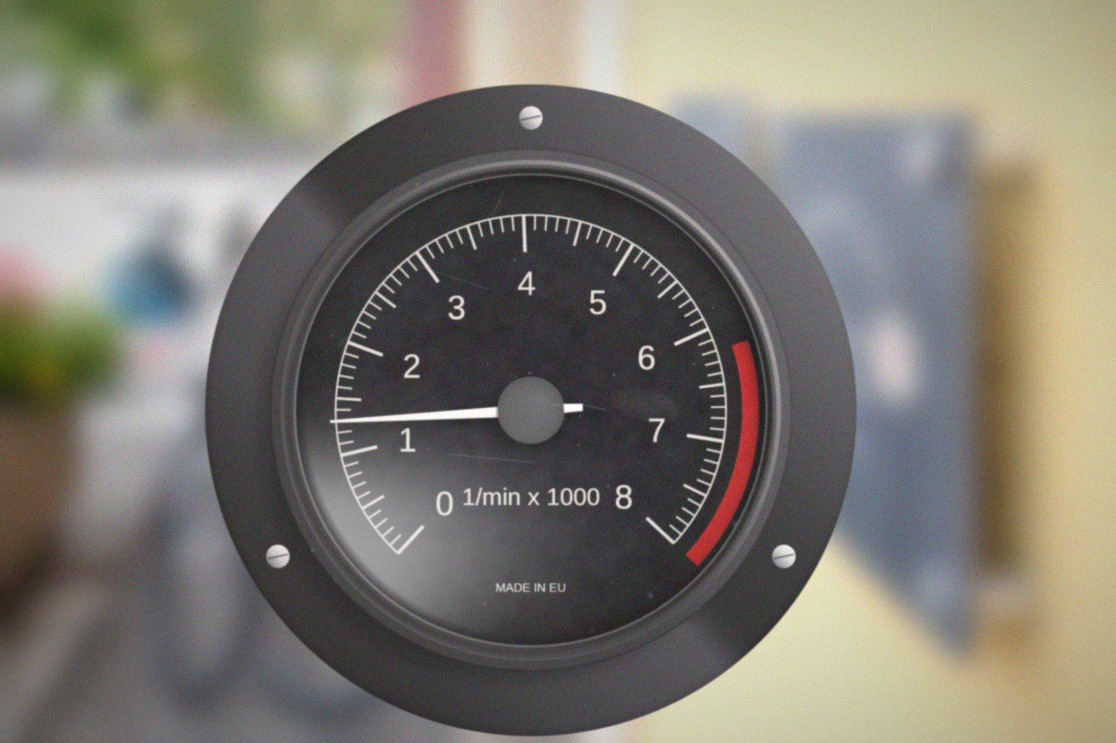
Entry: 1300 rpm
